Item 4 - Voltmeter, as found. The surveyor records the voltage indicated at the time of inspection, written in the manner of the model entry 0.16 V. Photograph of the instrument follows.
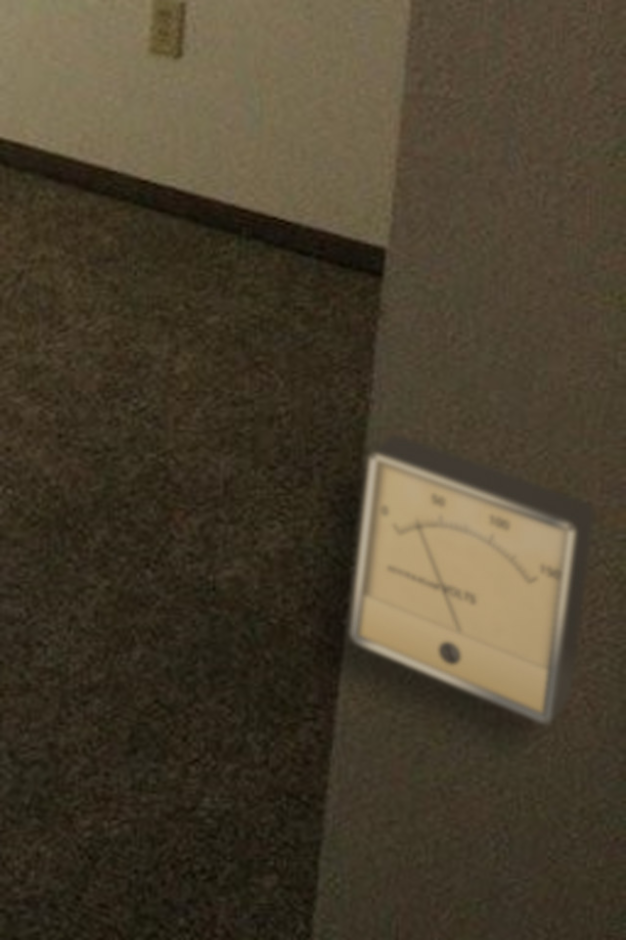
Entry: 25 V
